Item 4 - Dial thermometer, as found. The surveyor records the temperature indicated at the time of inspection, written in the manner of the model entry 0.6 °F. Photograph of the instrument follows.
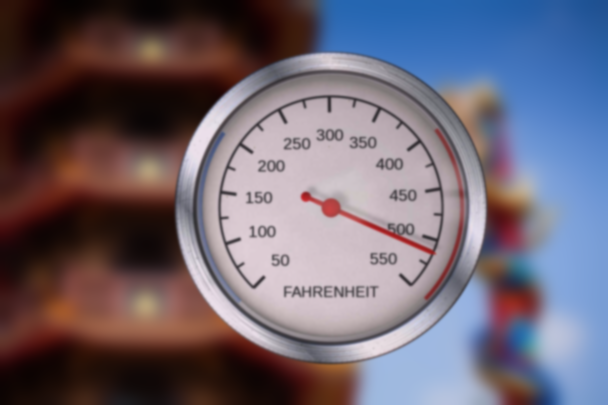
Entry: 512.5 °F
